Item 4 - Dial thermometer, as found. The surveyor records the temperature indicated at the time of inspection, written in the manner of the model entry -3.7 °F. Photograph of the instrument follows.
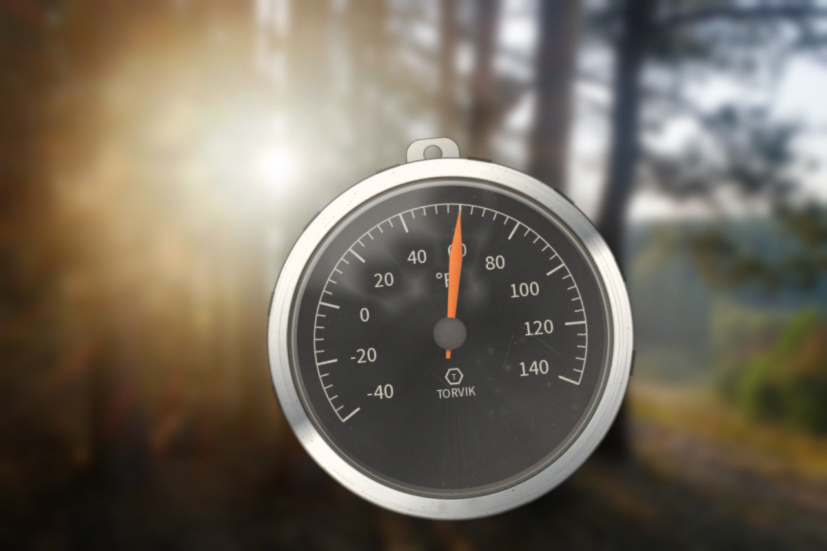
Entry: 60 °F
